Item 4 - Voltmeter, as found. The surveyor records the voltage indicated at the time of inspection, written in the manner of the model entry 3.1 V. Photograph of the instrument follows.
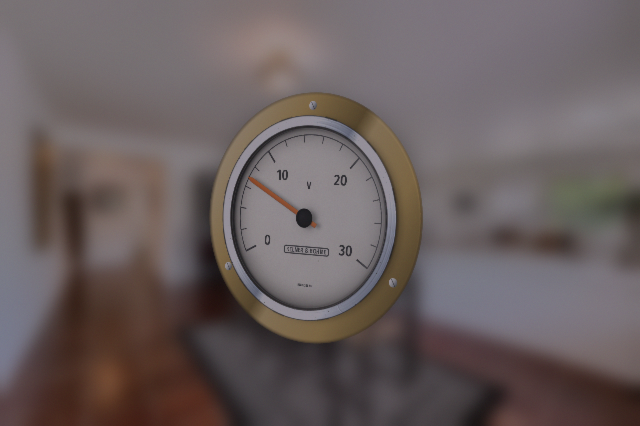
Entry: 7 V
